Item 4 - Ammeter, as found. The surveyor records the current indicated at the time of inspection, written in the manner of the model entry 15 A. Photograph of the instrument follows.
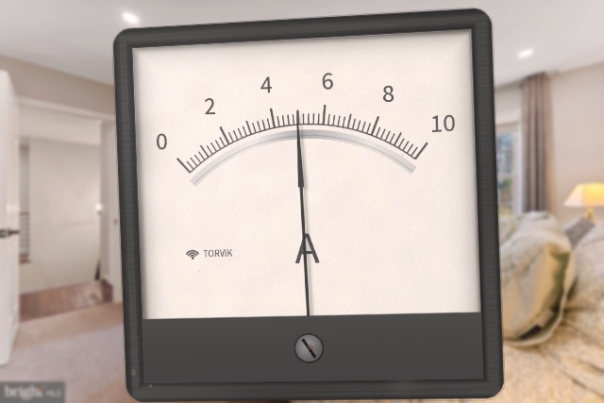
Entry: 5 A
